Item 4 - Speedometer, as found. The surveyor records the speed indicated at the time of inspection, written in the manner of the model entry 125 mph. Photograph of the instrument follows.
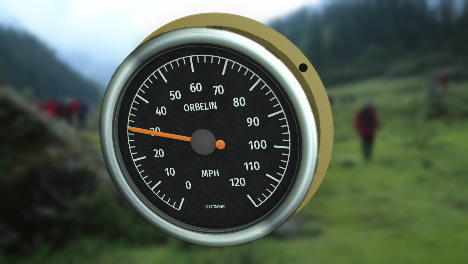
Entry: 30 mph
